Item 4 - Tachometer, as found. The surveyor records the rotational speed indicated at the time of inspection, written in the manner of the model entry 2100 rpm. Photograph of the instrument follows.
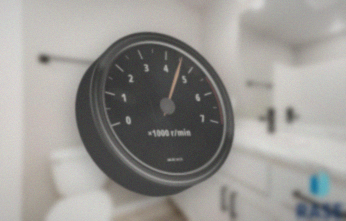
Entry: 4500 rpm
